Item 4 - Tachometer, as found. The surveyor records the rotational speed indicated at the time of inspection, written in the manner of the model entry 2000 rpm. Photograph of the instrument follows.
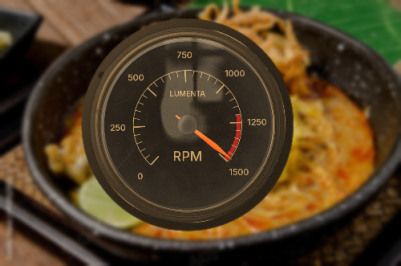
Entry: 1475 rpm
